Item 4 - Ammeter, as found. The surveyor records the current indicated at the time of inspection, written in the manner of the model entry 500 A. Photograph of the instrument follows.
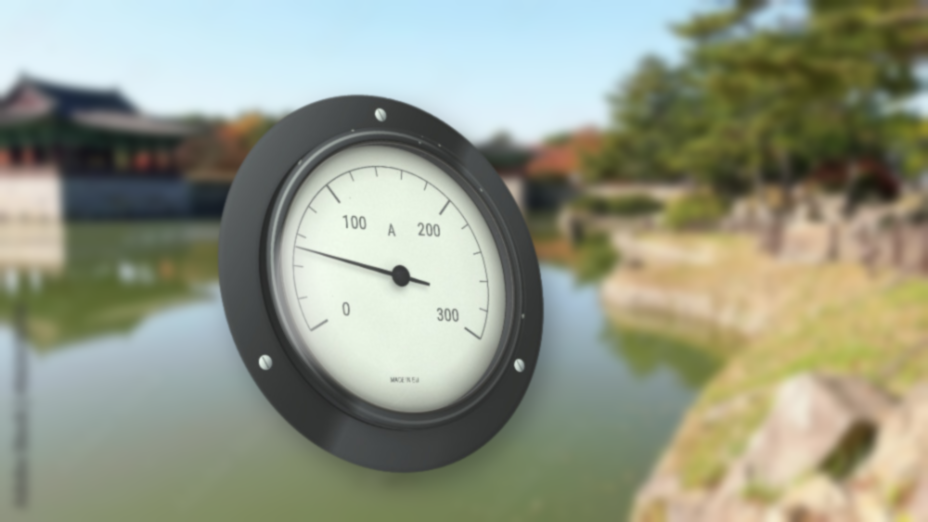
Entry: 50 A
